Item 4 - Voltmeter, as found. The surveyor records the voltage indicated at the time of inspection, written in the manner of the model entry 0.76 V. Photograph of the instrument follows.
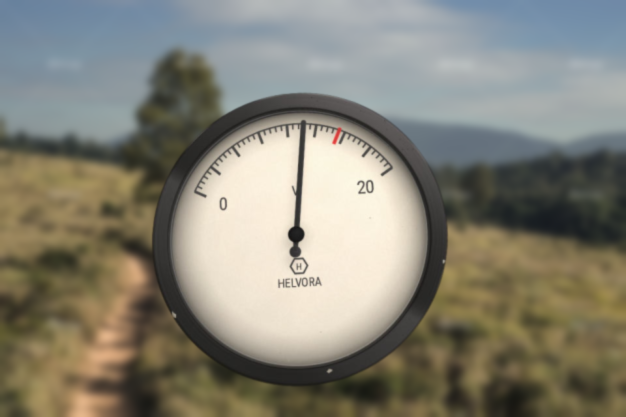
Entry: 11.5 V
